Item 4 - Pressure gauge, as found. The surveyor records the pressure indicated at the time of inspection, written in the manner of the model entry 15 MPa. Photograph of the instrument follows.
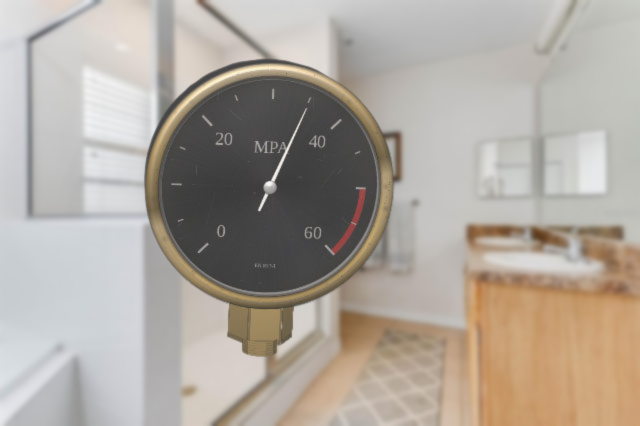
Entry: 35 MPa
